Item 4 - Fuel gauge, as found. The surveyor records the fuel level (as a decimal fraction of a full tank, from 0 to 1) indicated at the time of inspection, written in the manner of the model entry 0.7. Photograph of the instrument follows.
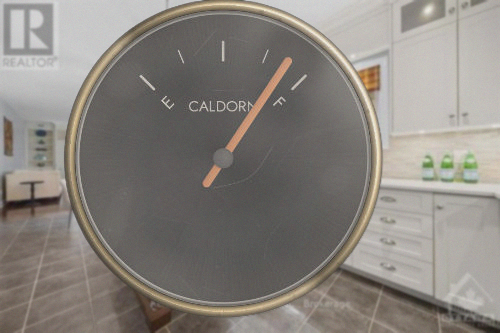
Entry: 0.875
